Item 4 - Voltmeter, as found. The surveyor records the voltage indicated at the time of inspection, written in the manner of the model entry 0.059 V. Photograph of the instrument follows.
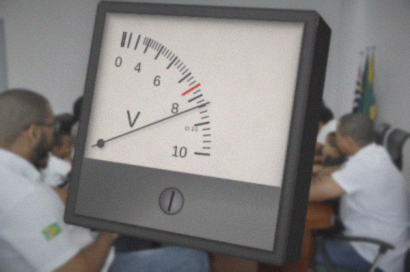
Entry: 8.4 V
